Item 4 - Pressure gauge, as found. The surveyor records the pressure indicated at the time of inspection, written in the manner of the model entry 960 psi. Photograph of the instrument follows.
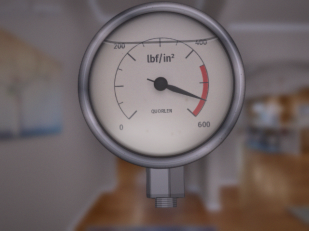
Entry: 550 psi
